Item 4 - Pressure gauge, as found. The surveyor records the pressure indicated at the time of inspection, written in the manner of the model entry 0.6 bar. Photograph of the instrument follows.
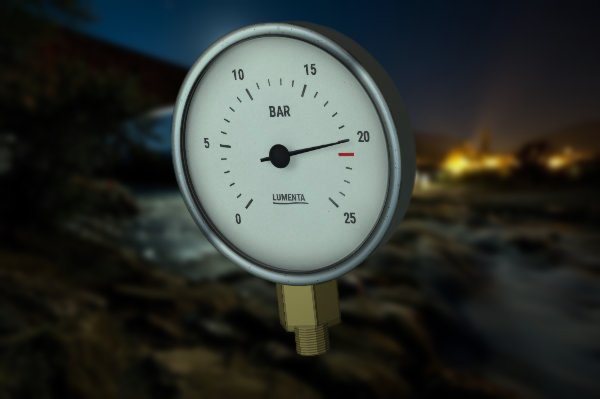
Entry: 20 bar
